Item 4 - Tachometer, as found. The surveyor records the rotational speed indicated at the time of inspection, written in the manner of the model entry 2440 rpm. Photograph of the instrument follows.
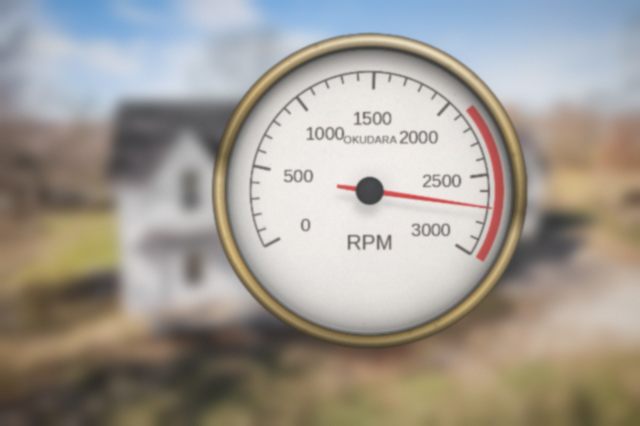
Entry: 2700 rpm
